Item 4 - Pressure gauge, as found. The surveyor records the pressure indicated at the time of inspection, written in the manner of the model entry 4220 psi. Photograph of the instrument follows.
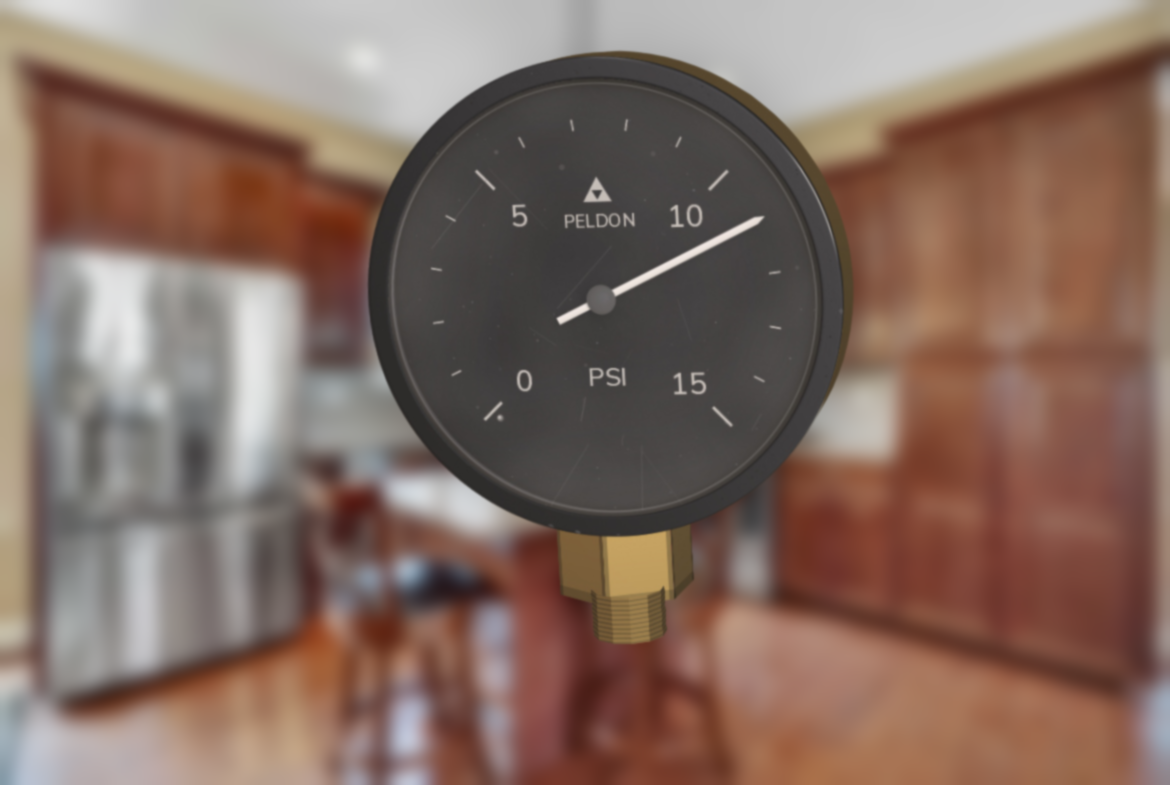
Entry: 11 psi
